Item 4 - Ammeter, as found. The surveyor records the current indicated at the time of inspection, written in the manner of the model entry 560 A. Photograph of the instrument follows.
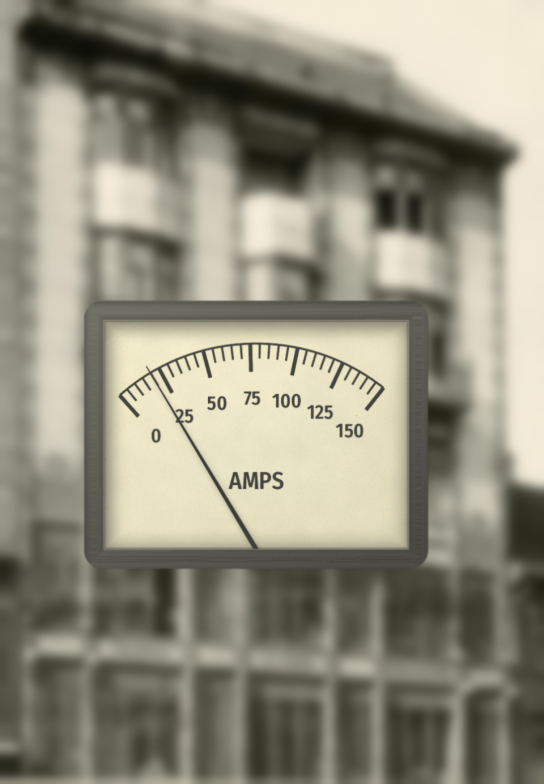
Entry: 20 A
